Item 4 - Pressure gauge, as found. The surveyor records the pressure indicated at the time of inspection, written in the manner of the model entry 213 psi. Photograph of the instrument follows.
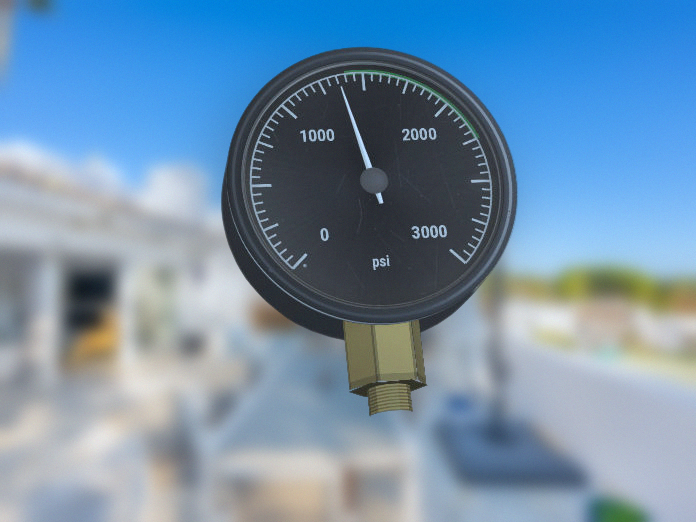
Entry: 1350 psi
